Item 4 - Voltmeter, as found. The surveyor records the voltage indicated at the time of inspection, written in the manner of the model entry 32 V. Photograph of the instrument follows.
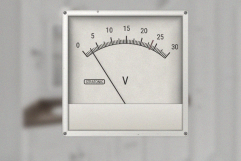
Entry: 2.5 V
